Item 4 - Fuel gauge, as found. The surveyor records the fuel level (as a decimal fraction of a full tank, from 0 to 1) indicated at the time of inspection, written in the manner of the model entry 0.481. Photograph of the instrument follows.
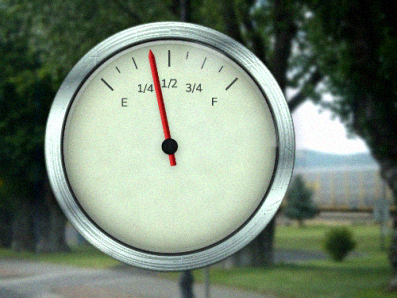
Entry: 0.375
